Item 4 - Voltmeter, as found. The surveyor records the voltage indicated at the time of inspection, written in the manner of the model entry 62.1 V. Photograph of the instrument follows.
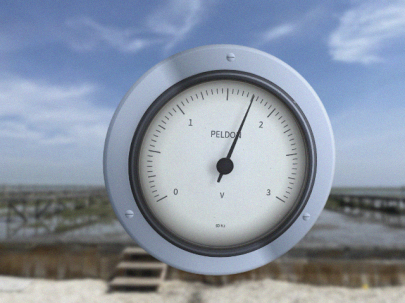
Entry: 1.75 V
